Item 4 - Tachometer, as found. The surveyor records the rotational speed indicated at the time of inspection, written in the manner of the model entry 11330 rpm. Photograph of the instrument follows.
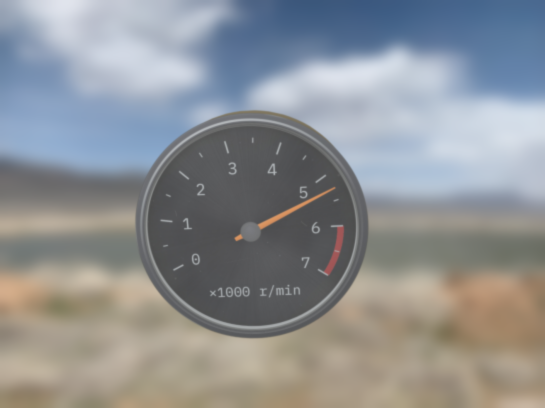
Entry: 5250 rpm
